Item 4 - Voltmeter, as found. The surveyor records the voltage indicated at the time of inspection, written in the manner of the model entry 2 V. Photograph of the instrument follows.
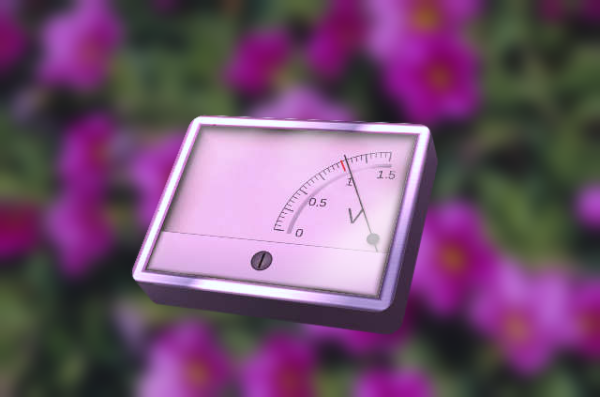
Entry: 1.05 V
